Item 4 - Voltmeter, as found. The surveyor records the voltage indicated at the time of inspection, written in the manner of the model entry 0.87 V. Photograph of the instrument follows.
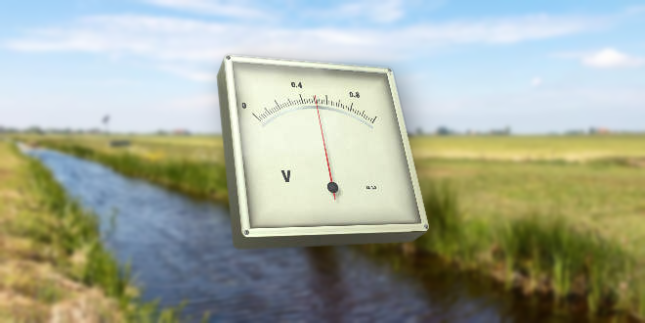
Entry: 0.5 V
